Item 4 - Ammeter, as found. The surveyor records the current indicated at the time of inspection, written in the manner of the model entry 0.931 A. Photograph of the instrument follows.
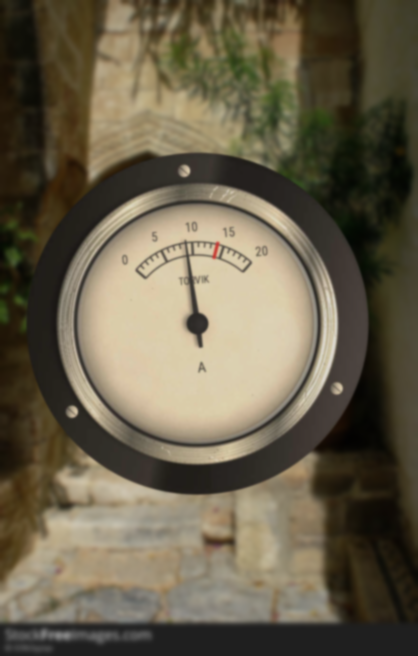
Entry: 9 A
